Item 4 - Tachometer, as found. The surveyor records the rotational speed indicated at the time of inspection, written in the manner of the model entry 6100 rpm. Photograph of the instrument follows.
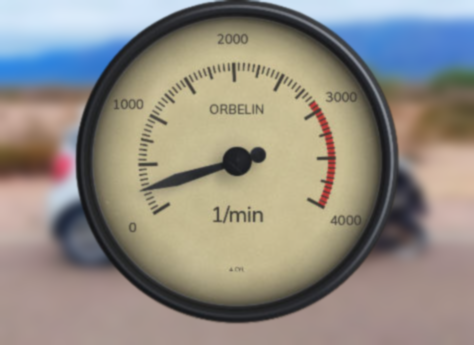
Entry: 250 rpm
